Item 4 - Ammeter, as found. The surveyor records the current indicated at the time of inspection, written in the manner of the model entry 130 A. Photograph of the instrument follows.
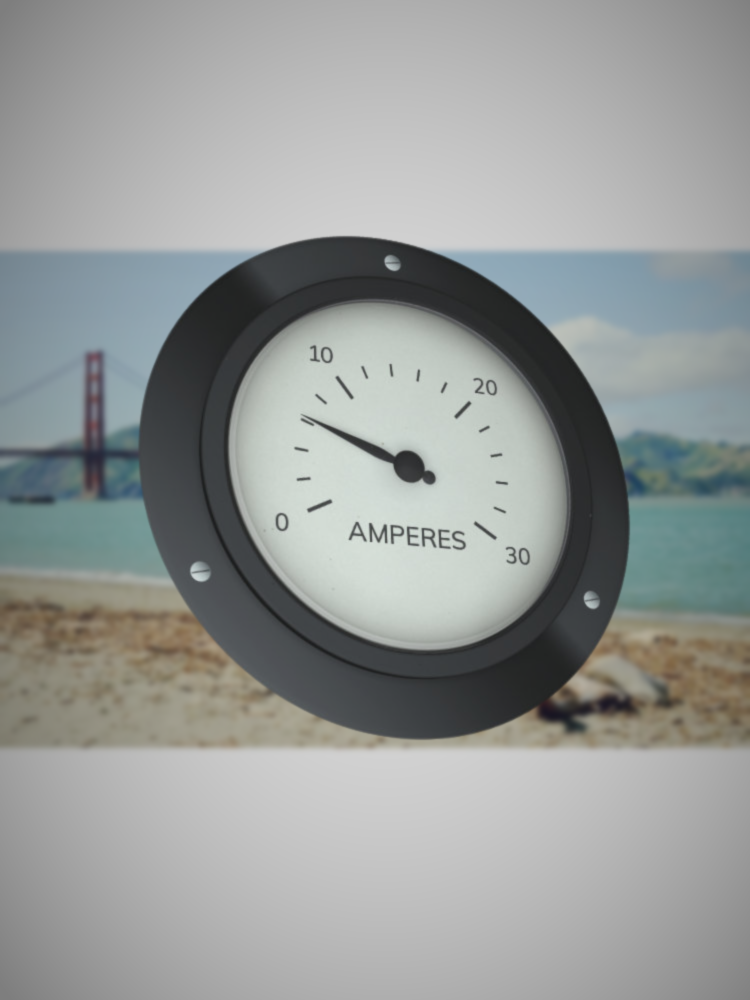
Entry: 6 A
